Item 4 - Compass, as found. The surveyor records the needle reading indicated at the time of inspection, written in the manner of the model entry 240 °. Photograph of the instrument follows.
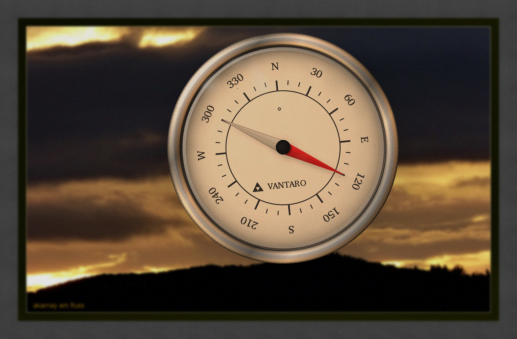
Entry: 120 °
